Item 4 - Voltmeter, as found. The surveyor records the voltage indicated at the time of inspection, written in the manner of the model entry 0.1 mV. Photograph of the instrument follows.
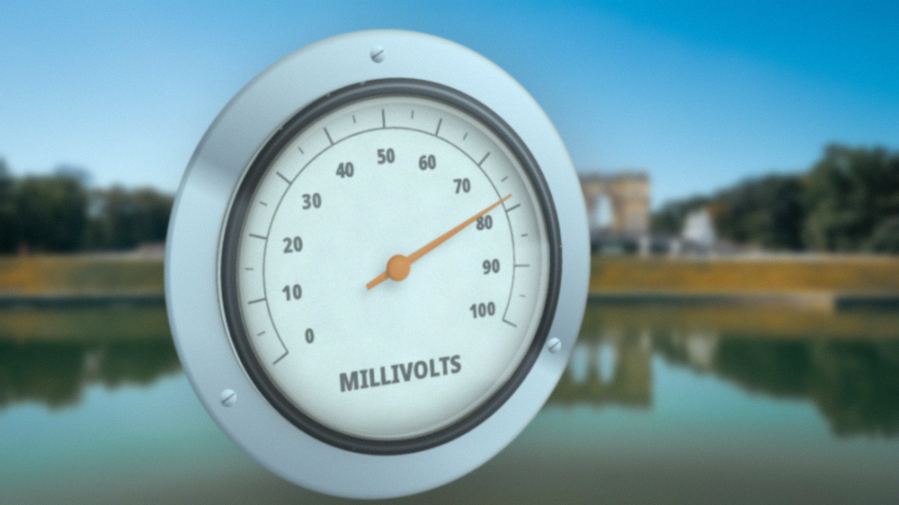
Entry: 77.5 mV
